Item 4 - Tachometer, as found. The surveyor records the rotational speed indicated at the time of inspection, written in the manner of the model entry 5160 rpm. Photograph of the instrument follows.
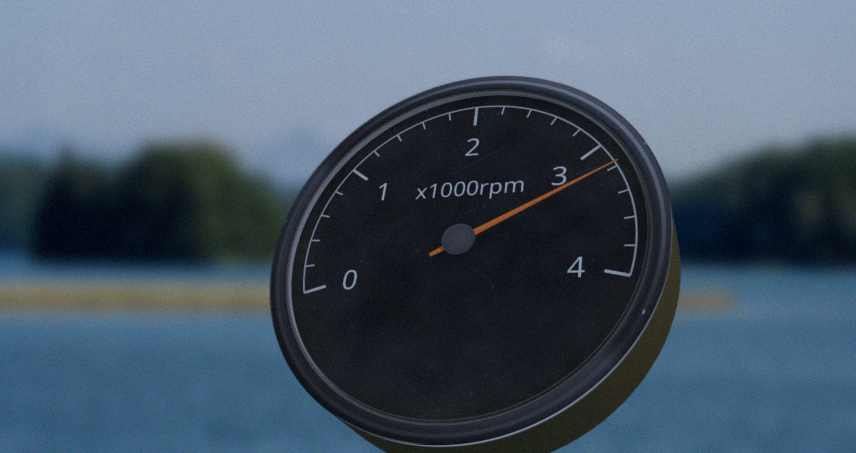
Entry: 3200 rpm
